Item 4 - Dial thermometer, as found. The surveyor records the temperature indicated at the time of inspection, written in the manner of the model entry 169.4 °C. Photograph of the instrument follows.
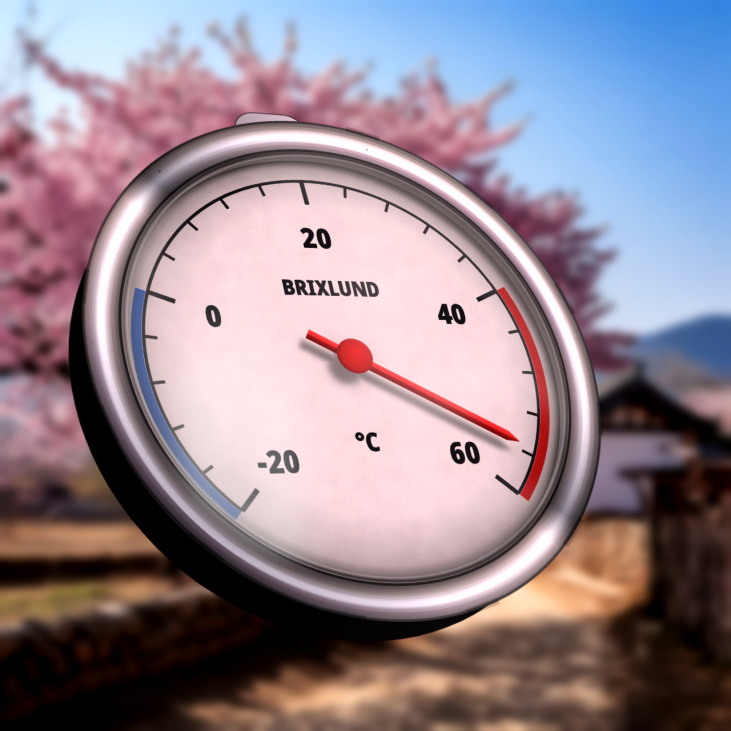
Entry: 56 °C
